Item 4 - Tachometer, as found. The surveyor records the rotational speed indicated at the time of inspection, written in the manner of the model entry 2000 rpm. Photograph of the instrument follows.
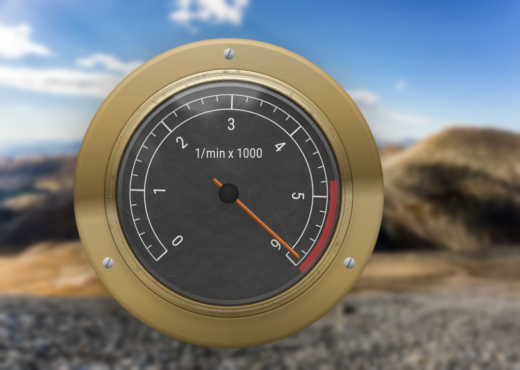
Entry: 5900 rpm
